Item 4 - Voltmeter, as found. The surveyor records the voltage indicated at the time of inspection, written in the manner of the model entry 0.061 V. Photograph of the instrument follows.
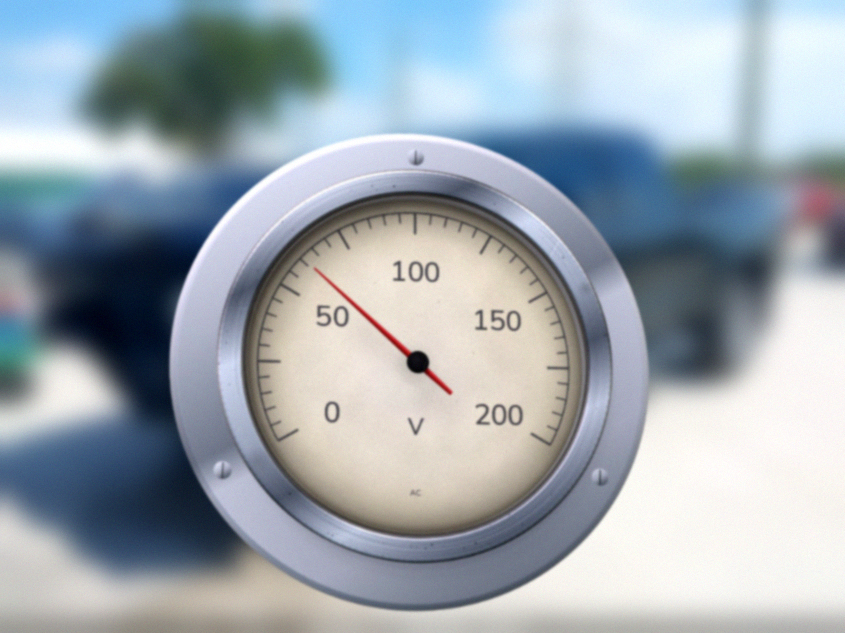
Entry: 60 V
